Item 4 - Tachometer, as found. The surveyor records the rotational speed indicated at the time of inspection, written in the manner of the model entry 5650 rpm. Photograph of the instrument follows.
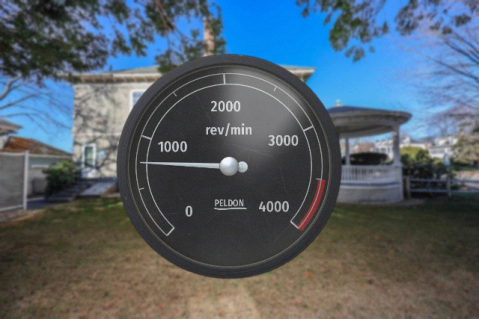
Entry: 750 rpm
